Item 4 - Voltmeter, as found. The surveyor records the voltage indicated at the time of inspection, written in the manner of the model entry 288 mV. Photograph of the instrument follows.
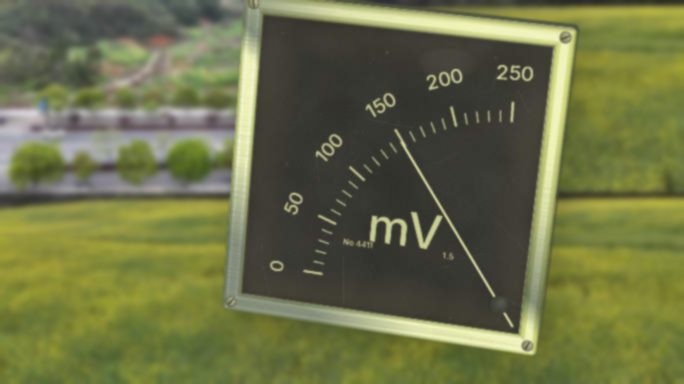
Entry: 150 mV
